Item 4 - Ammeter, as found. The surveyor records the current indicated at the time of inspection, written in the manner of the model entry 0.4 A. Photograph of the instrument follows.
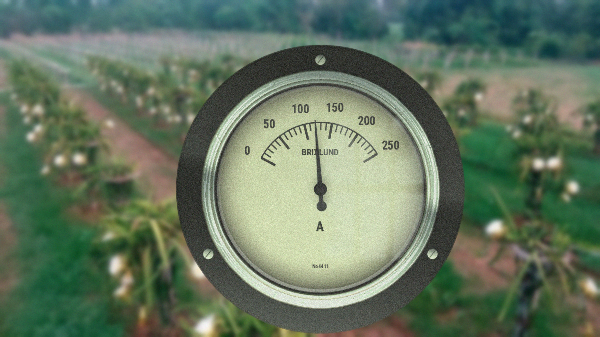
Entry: 120 A
